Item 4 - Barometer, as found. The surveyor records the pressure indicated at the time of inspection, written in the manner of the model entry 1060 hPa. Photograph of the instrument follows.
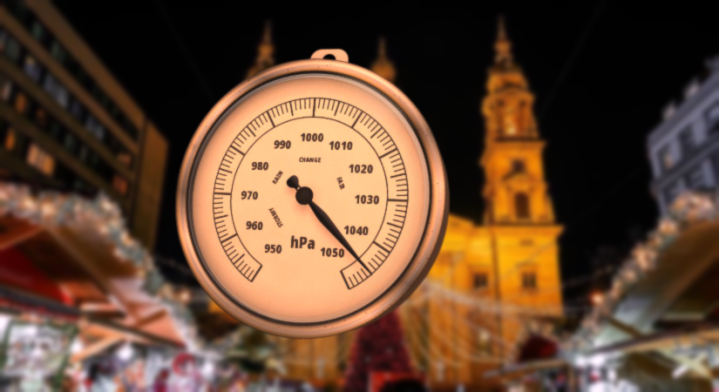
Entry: 1045 hPa
